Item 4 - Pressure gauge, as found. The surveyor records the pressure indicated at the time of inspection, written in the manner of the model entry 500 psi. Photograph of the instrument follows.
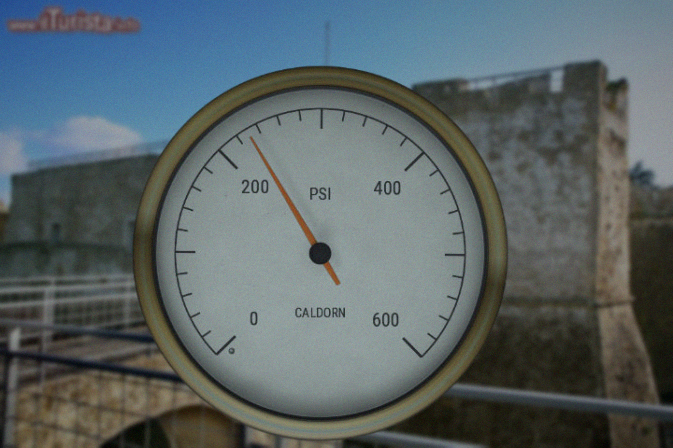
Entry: 230 psi
